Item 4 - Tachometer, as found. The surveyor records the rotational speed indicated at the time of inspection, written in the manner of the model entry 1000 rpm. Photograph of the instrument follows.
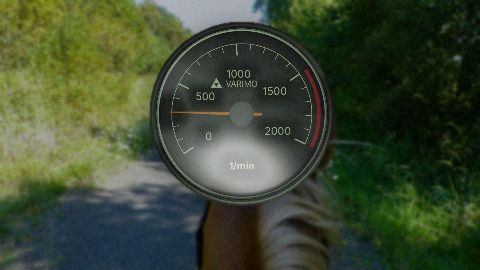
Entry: 300 rpm
